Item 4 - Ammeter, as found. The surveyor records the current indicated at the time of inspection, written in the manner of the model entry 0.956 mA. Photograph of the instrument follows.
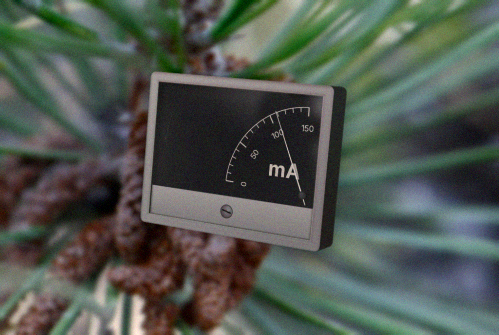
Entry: 110 mA
